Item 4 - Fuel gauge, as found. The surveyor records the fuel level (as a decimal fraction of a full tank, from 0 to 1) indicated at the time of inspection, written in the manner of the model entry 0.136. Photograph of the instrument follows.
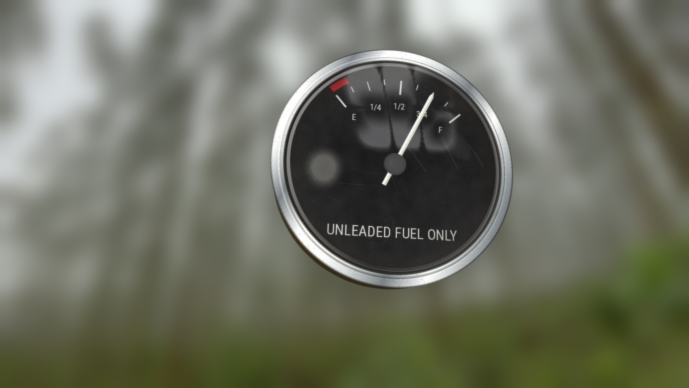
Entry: 0.75
